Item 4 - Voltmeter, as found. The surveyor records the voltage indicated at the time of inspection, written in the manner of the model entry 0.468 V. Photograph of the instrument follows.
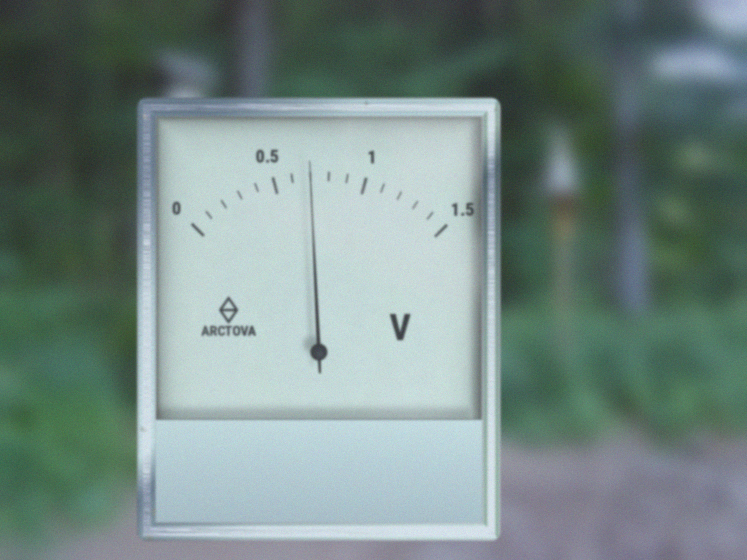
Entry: 0.7 V
